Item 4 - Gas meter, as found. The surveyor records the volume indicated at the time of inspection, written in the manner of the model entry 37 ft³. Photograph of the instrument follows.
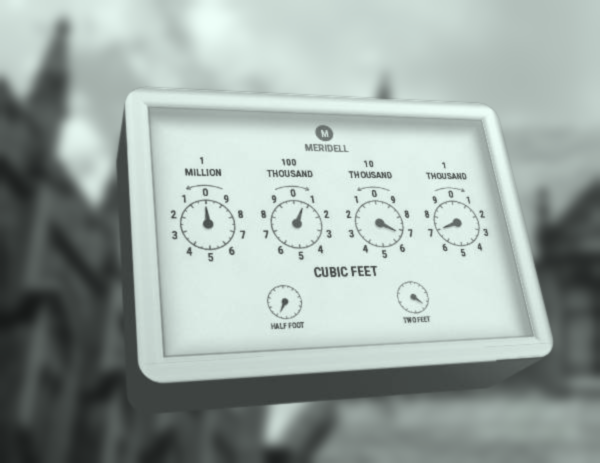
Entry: 6700 ft³
